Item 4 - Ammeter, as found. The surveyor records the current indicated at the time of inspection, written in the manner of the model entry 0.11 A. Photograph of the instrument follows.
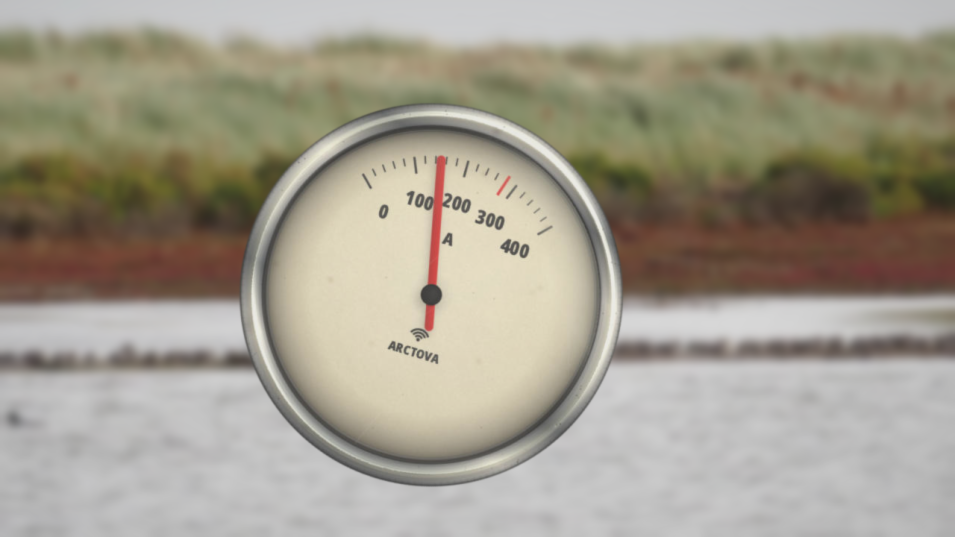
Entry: 150 A
